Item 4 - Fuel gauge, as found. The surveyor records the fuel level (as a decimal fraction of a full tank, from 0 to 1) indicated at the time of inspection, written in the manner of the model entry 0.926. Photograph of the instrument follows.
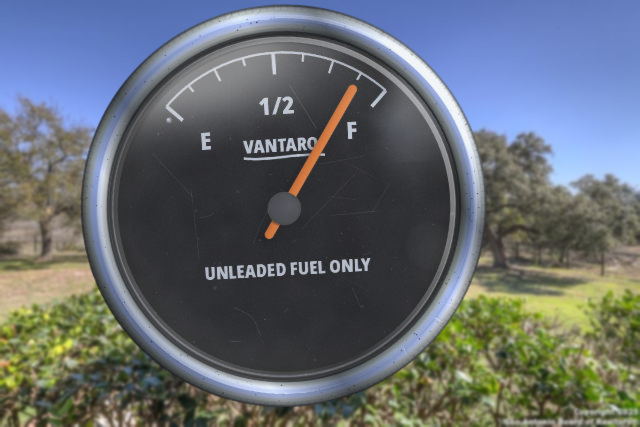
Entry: 0.875
